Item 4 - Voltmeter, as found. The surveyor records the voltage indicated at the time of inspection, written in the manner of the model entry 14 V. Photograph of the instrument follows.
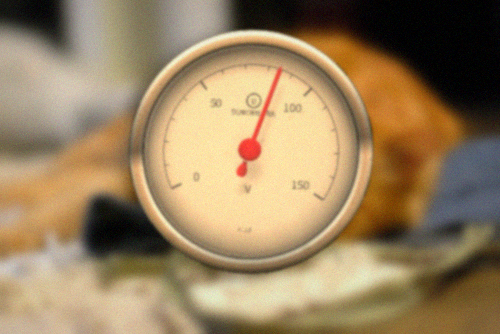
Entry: 85 V
